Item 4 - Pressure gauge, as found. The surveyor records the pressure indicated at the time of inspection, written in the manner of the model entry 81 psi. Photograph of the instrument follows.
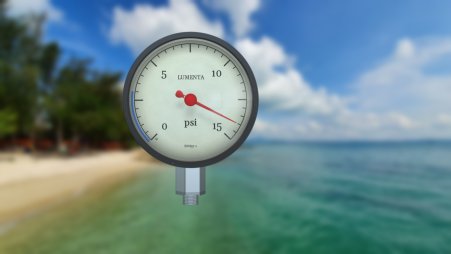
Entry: 14 psi
